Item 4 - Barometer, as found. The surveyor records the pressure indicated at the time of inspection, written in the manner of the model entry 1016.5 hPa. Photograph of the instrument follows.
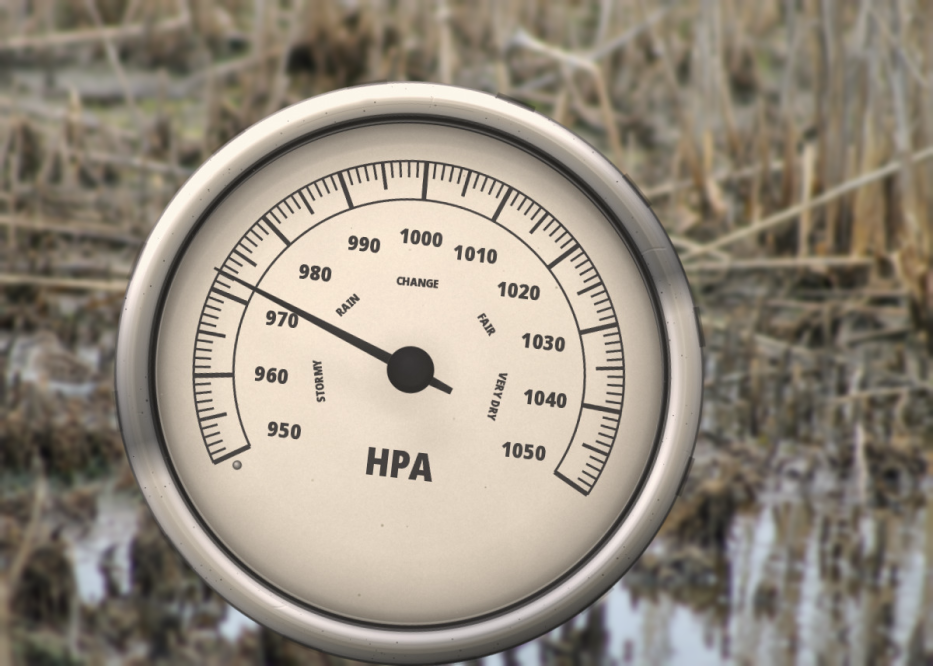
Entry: 972 hPa
